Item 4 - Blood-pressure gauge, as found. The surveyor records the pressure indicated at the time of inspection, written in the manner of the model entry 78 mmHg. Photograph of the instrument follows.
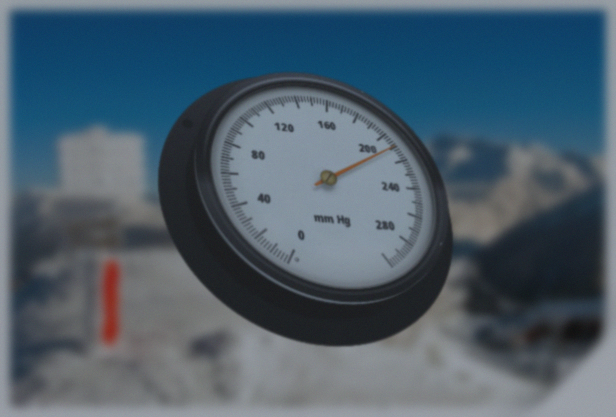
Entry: 210 mmHg
